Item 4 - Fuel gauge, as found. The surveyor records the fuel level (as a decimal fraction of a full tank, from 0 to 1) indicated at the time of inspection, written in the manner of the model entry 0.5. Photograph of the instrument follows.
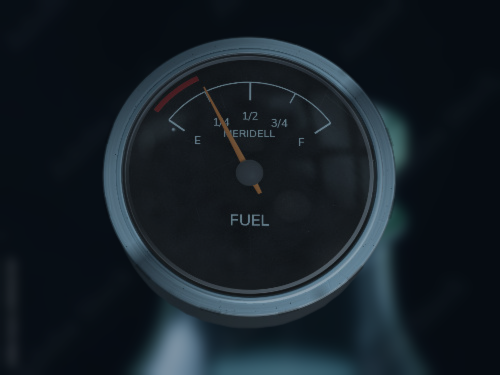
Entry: 0.25
